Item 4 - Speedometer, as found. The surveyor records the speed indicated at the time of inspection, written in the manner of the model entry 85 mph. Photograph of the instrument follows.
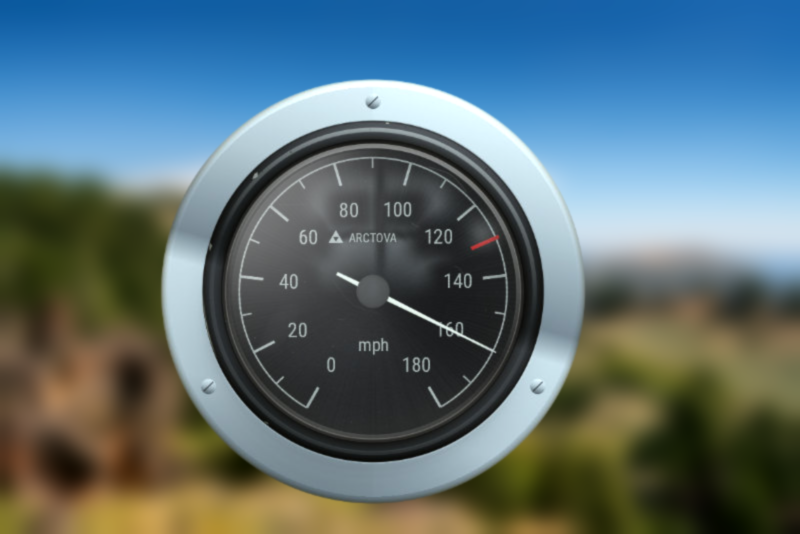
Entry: 160 mph
